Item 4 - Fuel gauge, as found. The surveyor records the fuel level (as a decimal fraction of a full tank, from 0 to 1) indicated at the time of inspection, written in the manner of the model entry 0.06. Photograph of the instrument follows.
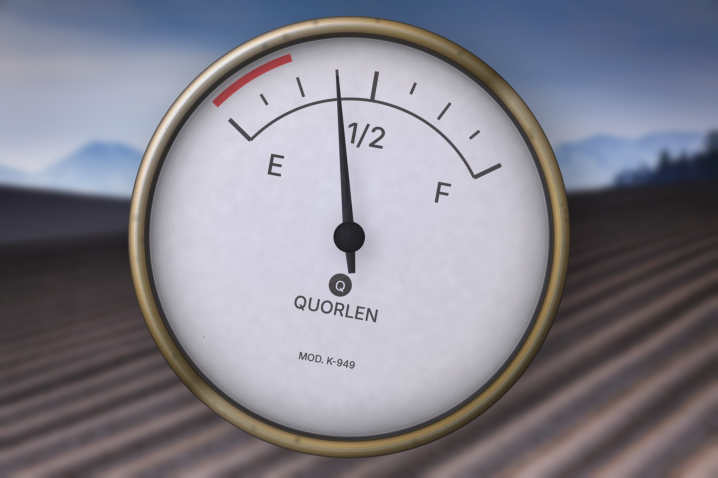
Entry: 0.375
